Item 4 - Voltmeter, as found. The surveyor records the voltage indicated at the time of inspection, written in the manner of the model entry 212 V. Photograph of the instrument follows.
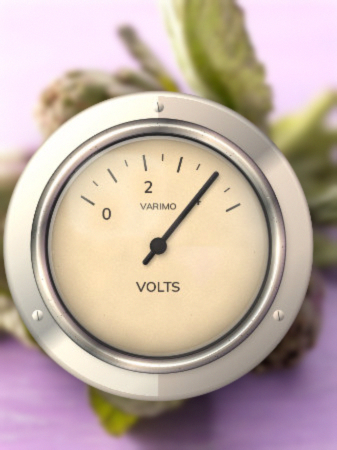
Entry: 4 V
